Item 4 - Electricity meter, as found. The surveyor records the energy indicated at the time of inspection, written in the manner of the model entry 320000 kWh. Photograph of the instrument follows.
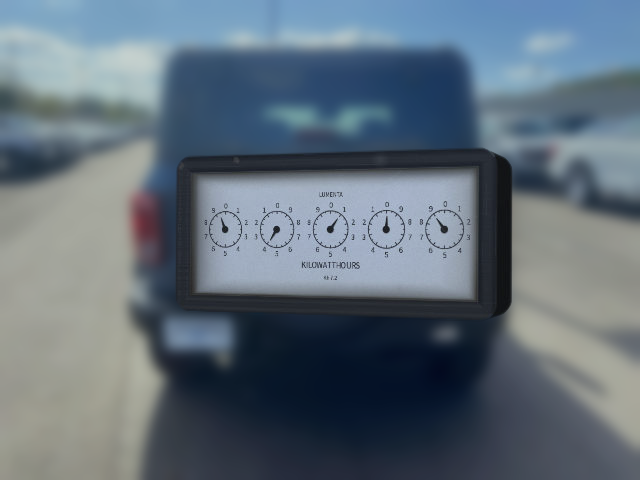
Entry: 94099 kWh
